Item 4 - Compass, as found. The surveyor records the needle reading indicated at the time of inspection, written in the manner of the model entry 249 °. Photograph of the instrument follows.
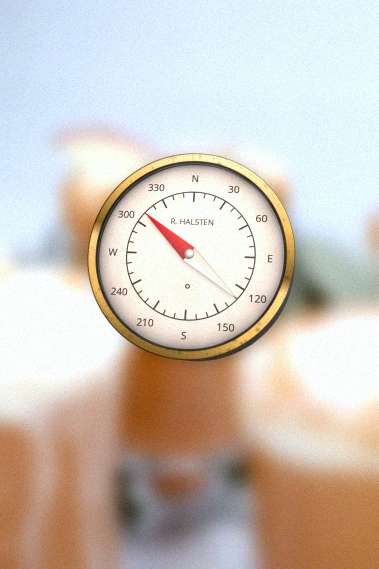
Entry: 310 °
